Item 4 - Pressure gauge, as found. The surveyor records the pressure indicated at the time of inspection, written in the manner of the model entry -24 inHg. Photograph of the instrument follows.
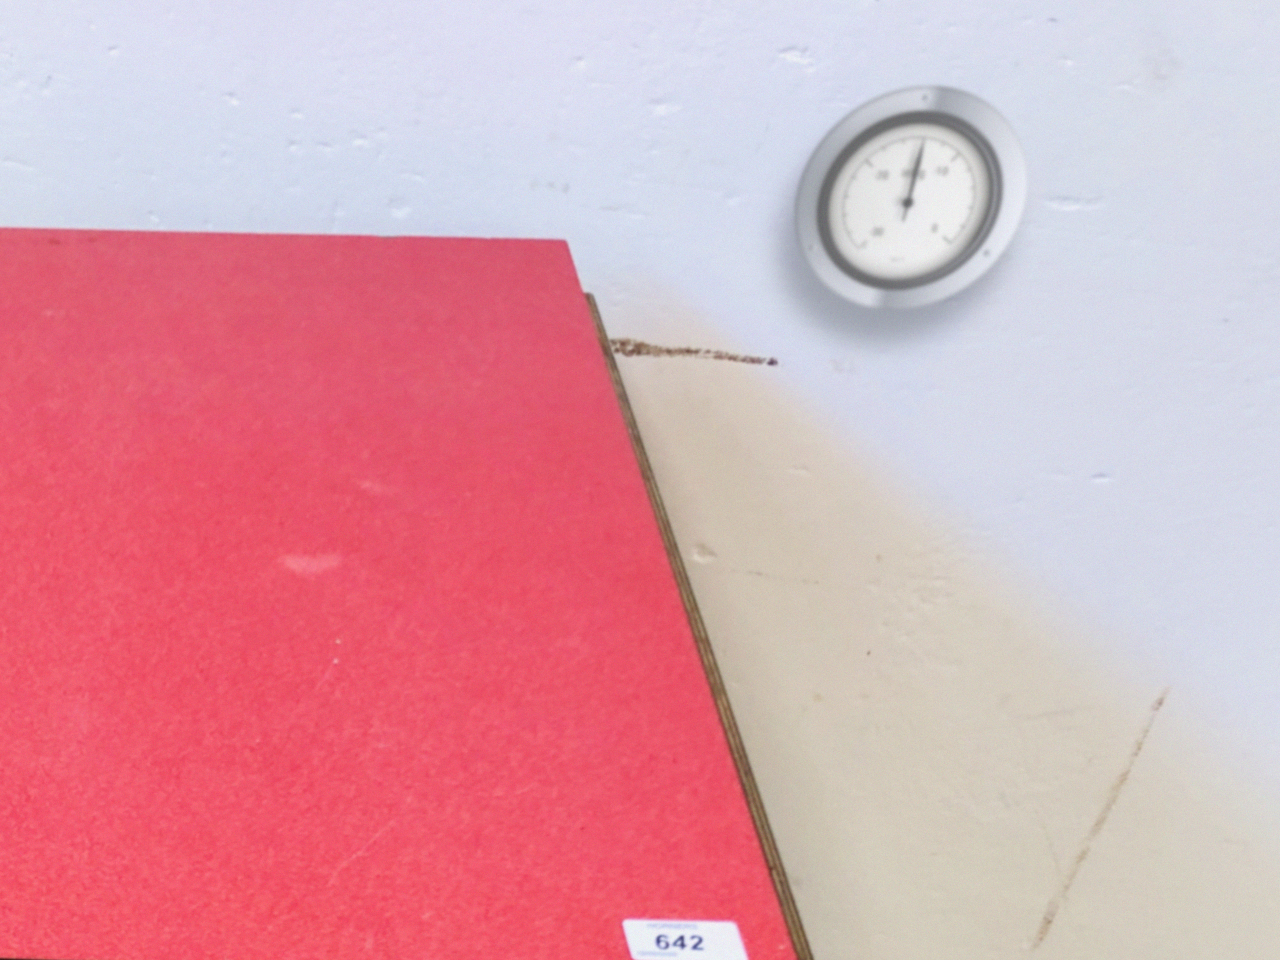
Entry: -14 inHg
